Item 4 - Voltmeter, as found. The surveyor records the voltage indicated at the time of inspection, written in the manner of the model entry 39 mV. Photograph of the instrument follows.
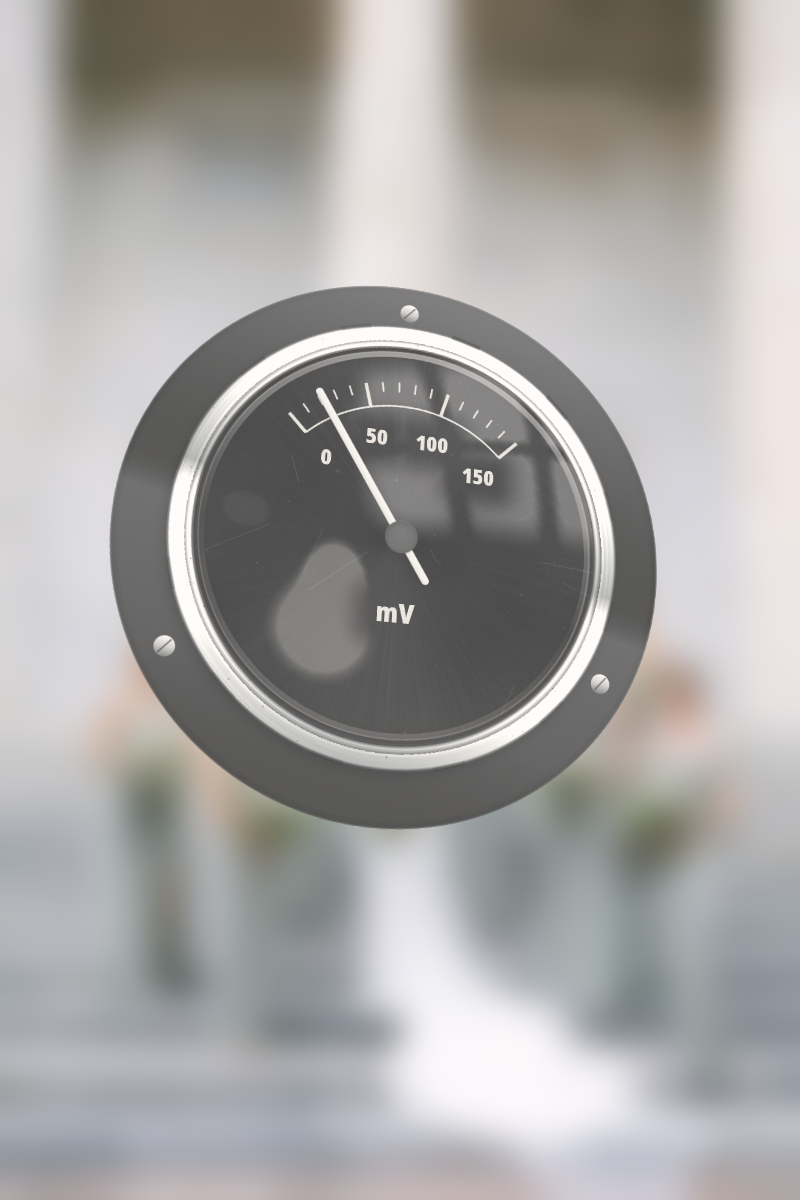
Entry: 20 mV
